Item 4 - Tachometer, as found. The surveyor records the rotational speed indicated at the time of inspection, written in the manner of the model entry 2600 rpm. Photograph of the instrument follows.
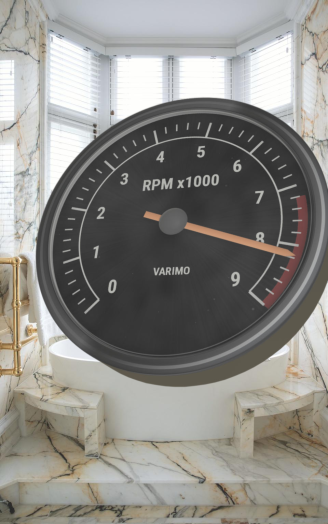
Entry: 8200 rpm
